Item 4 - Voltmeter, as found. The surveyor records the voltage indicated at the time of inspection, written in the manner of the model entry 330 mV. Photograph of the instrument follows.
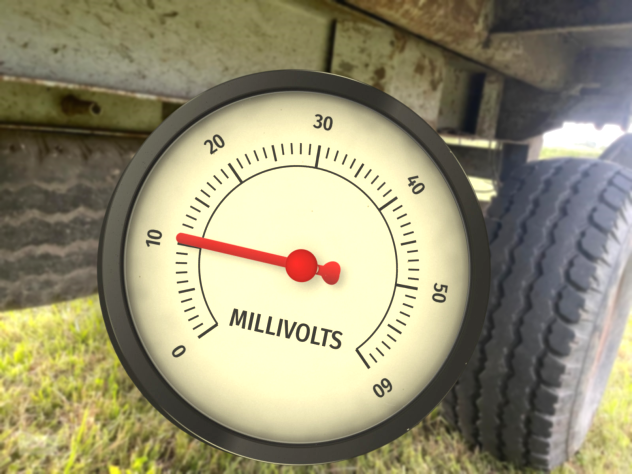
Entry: 10.5 mV
